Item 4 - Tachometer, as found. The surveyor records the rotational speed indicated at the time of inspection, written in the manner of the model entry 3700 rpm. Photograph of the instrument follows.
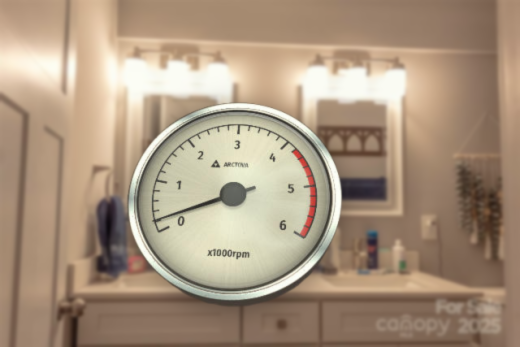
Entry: 200 rpm
